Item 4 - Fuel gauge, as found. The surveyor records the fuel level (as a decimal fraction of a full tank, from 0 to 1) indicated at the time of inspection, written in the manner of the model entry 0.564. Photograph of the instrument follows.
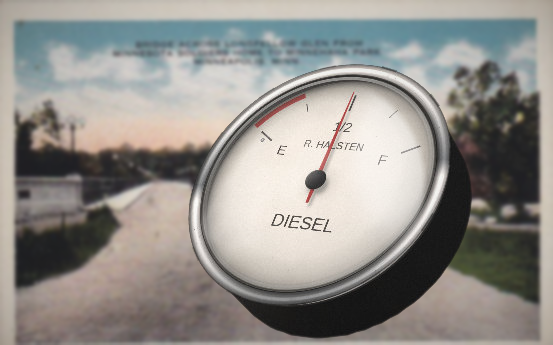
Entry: 0.5
